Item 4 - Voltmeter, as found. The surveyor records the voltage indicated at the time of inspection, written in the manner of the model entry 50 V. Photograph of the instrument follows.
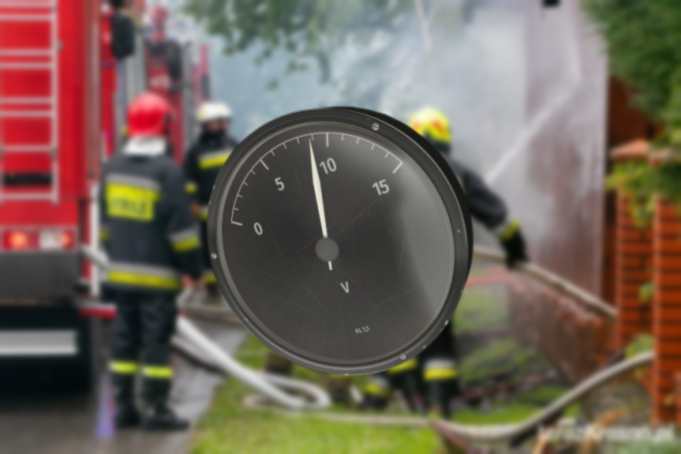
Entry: 9 V
